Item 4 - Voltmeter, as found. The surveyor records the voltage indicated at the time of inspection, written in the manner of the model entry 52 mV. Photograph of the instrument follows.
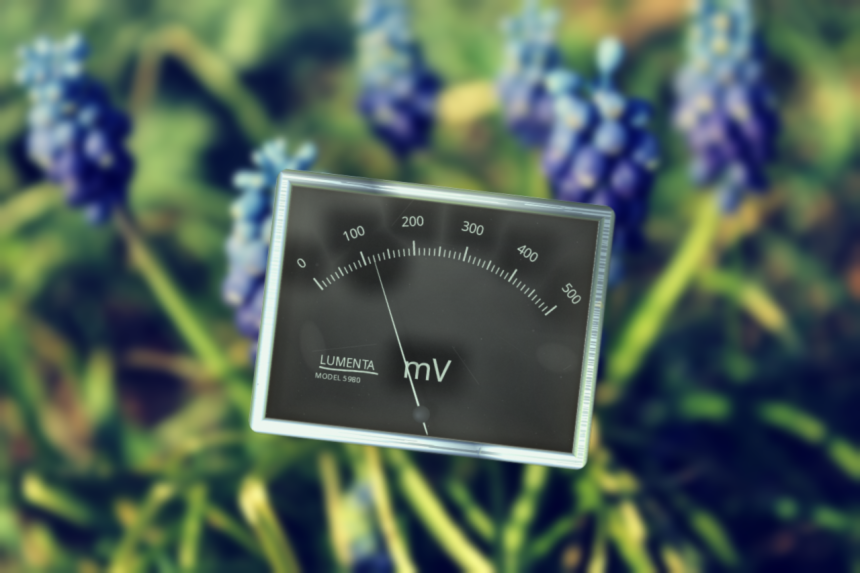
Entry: 120 mV
